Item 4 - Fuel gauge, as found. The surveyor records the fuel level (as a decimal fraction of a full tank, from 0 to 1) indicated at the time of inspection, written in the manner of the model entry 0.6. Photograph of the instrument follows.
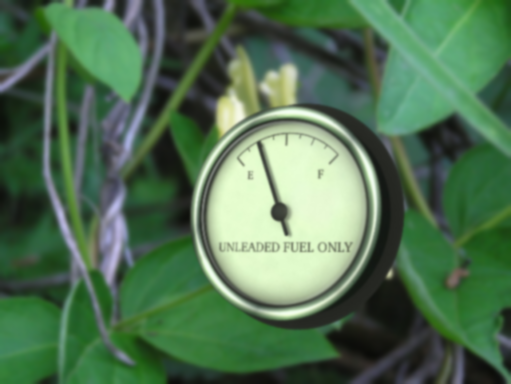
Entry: 0.25
